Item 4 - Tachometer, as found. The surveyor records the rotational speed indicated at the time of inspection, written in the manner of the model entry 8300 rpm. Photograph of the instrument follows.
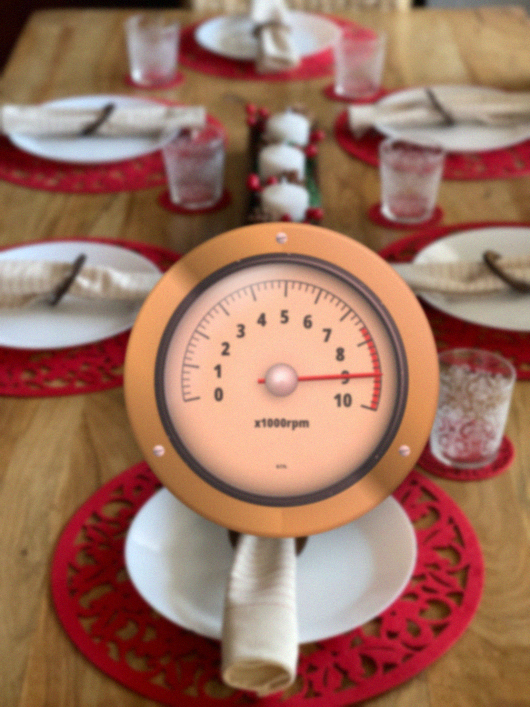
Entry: 9000 rpm
